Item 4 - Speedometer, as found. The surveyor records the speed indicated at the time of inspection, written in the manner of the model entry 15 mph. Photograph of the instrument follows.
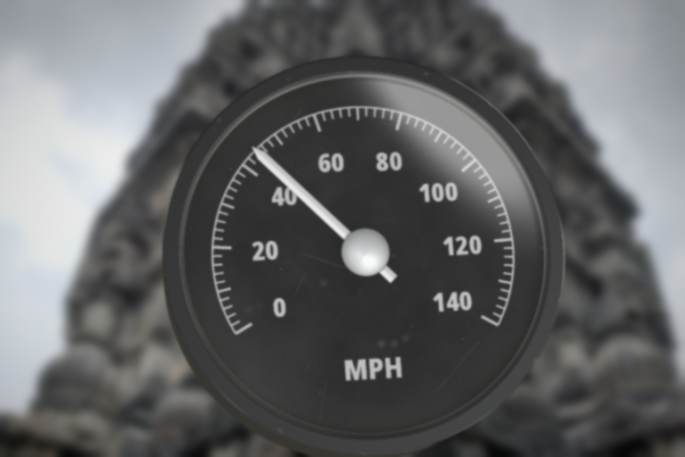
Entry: 44 mph
